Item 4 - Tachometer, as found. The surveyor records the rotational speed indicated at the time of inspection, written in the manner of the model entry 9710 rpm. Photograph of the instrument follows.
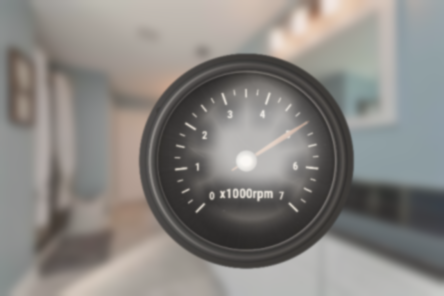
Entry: 5000 rpm
